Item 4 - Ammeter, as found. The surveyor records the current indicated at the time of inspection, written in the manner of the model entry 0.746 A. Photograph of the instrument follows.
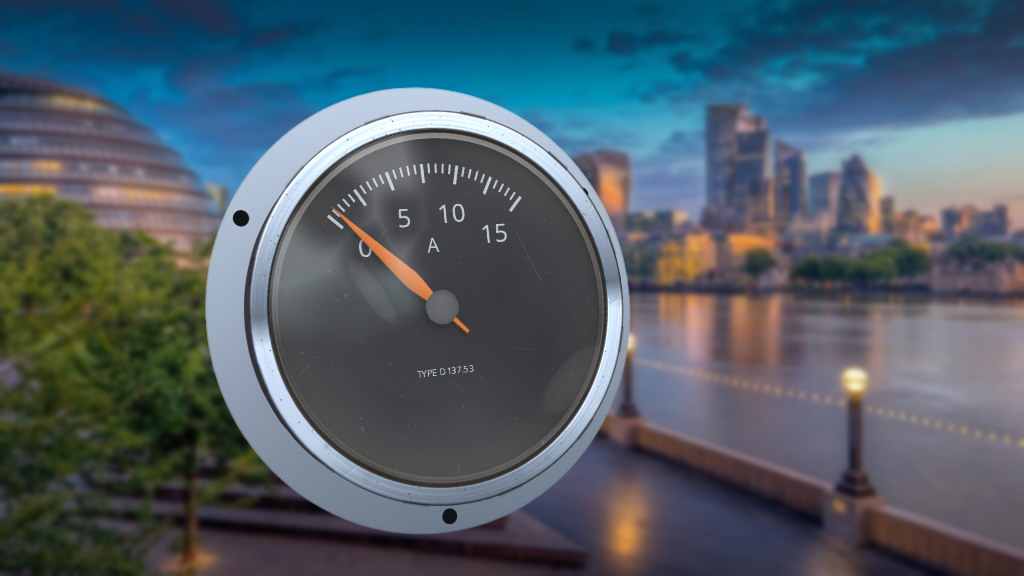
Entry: 0.5 A
